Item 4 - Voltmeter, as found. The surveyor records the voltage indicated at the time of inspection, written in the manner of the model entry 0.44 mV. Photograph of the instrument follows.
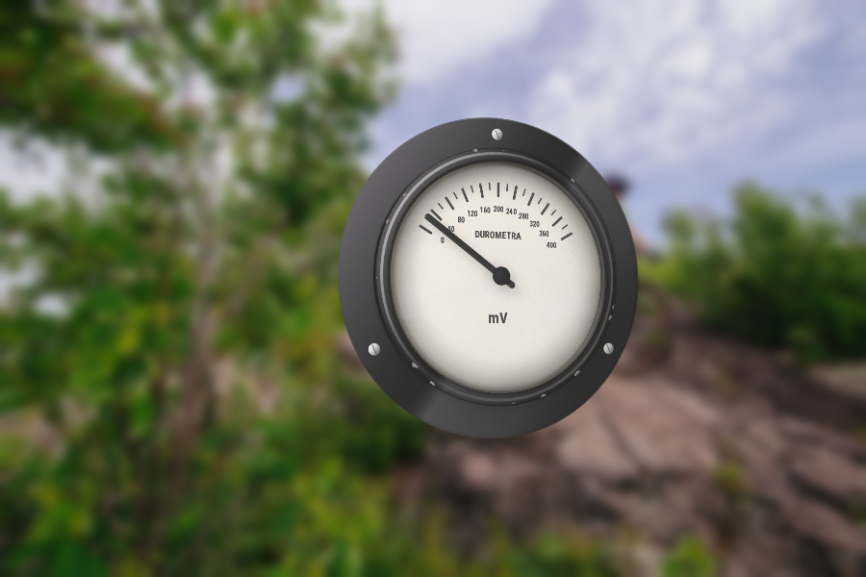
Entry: 20 mV
